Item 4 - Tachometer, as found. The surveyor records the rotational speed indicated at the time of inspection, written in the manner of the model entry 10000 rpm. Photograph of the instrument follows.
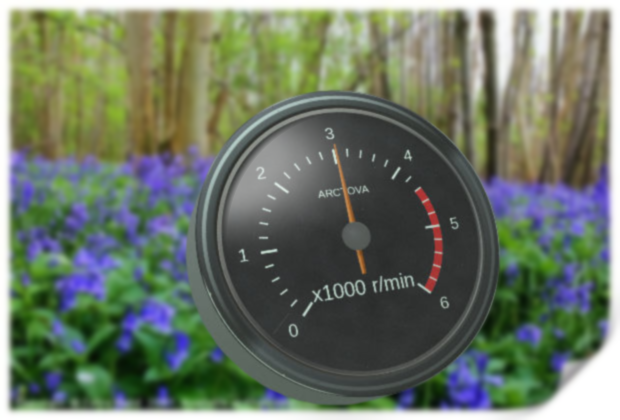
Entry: 3000 rpm
